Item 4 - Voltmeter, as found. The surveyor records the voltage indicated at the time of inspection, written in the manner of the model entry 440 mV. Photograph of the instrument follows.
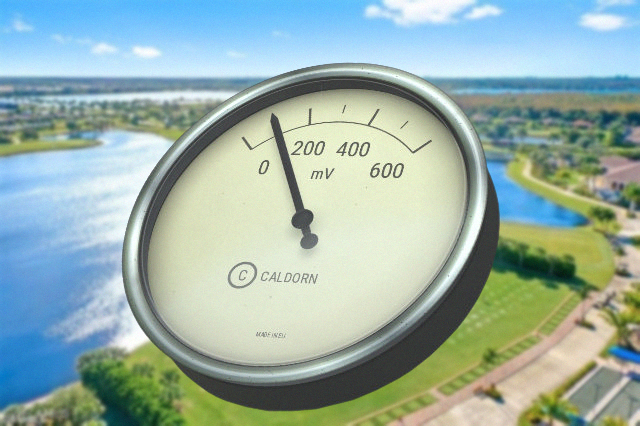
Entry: 100 mV
